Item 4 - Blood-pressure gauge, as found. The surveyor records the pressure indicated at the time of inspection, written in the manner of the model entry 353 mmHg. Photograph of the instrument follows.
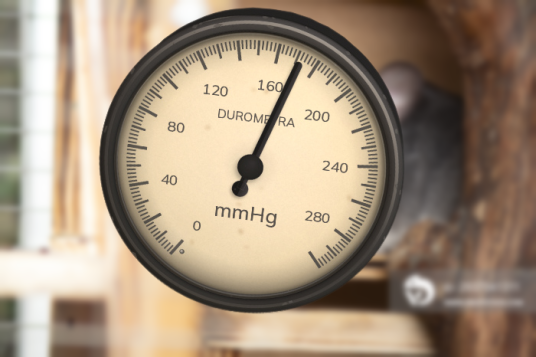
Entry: 172 mmHg
